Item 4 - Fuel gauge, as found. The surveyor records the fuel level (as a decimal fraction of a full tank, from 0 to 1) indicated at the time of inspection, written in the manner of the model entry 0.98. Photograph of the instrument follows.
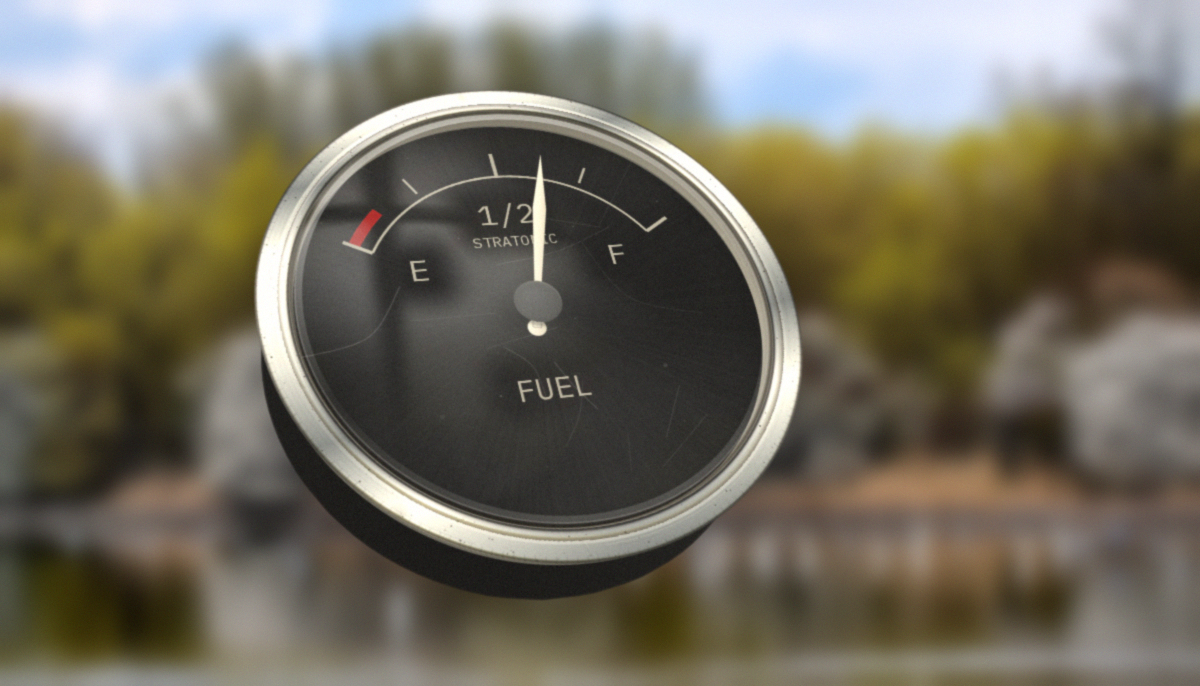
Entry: 0.625
